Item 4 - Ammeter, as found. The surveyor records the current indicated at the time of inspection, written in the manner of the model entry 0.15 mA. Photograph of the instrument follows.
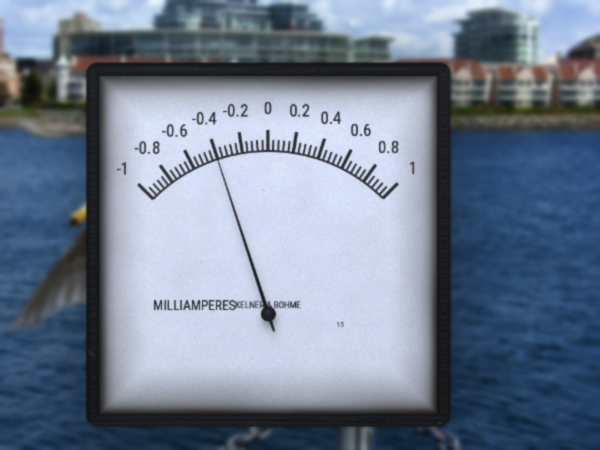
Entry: -0.4 mA
